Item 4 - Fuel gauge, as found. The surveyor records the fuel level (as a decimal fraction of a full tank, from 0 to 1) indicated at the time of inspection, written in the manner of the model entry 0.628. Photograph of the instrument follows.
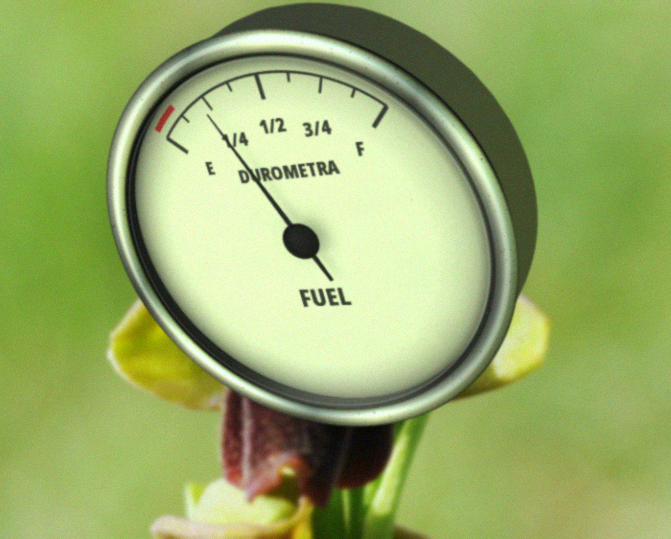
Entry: 0.25
